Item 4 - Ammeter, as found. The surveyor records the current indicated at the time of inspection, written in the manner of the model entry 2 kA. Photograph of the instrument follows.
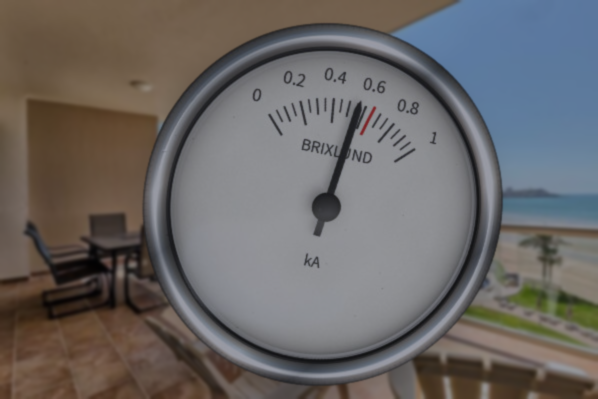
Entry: 0.55 kA
